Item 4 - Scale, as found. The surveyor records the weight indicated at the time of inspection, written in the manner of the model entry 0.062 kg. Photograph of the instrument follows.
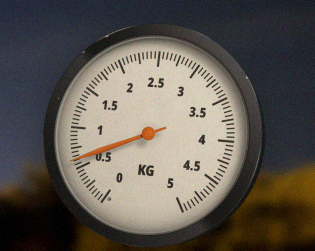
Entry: 0.6 kg
